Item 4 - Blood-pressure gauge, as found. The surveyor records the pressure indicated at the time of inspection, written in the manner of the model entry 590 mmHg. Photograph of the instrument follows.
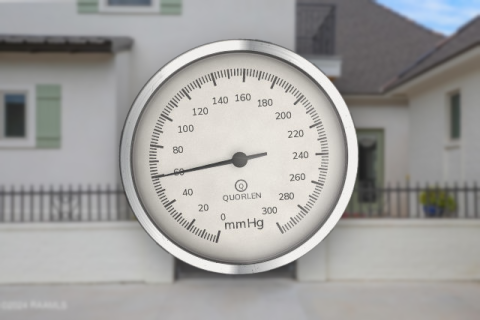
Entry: 60 mmHg
